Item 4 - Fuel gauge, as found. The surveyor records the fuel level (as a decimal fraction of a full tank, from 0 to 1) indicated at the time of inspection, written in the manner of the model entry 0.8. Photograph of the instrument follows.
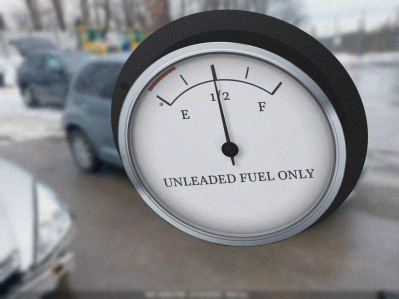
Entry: 0.5
